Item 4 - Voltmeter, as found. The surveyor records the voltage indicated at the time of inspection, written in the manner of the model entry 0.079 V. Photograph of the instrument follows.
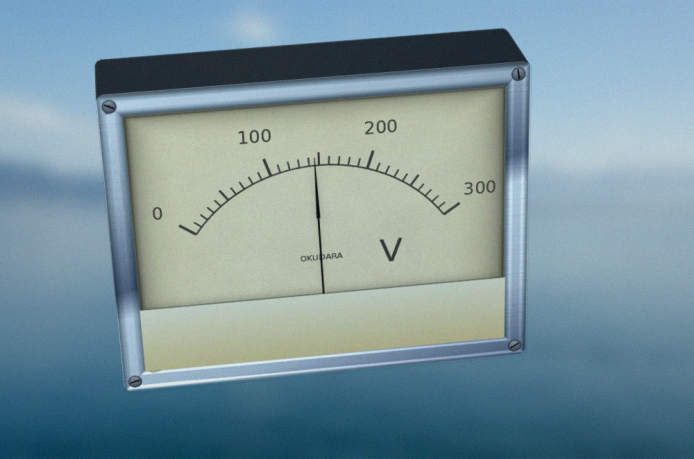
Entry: 145 V
